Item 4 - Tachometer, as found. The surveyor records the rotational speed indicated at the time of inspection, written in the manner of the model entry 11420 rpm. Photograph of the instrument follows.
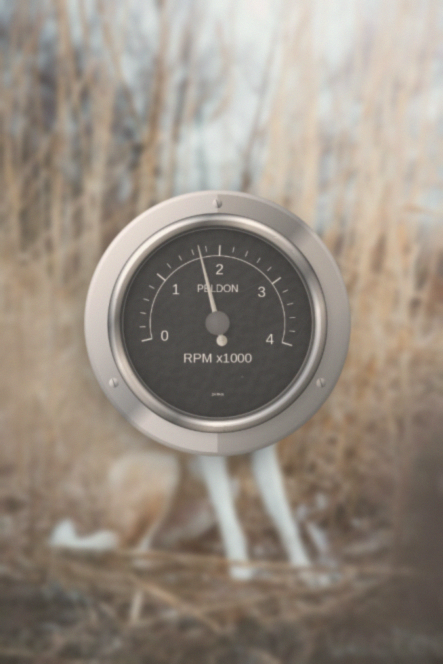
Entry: 1700 rpm
